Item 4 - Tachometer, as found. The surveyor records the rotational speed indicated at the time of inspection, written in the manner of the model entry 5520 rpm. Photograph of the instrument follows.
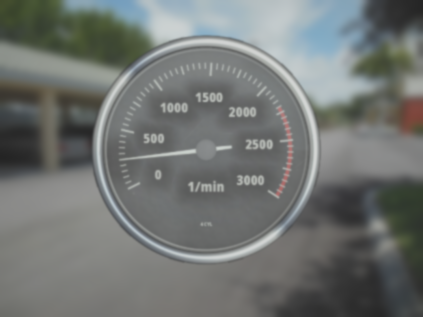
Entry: 250 rpm
